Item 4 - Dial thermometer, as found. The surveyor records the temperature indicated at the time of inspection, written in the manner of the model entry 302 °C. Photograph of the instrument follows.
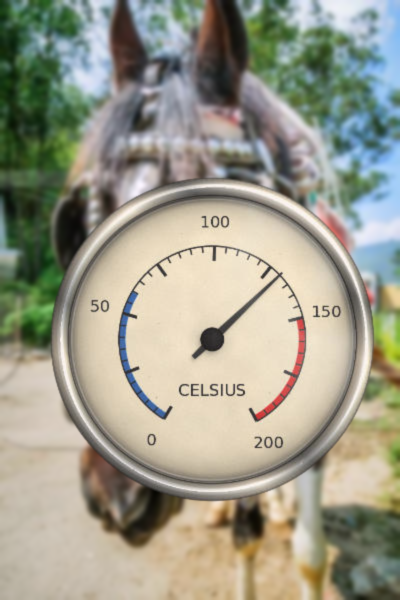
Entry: 130 °C
